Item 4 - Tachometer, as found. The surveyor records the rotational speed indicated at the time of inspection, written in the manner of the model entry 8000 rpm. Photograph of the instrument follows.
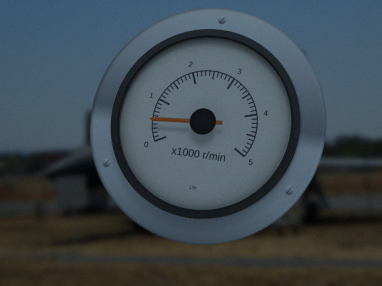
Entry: 500 rpm
